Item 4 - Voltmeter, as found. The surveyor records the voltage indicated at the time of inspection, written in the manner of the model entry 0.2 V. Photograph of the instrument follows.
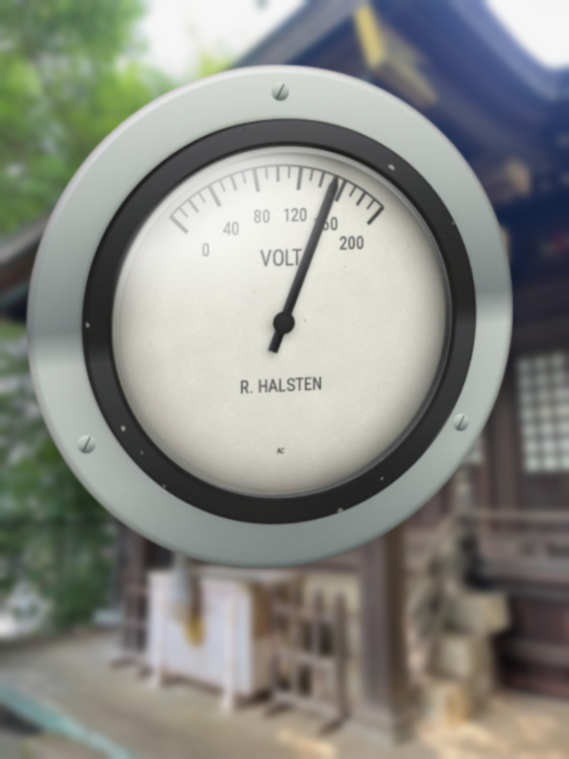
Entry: 150 V
